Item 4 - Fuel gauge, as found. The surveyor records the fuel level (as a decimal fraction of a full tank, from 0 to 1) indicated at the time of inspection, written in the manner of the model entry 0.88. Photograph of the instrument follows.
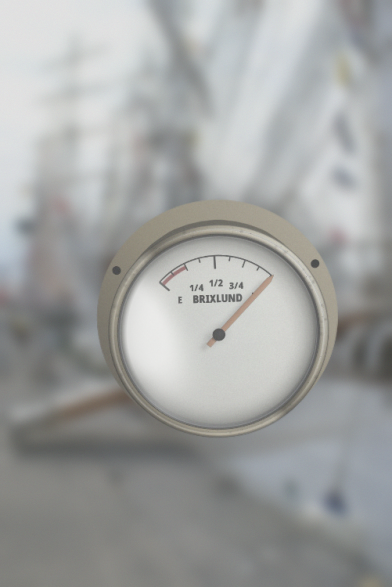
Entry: 1
